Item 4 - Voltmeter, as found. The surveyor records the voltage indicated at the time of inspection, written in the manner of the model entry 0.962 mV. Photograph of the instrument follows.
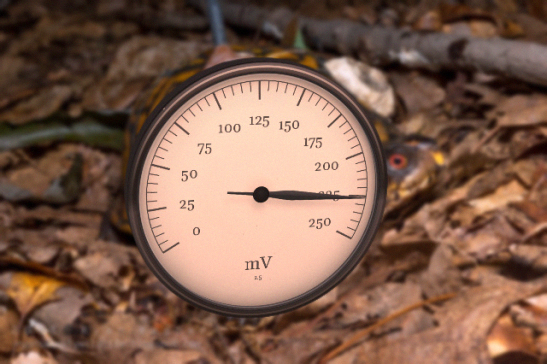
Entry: 225 mV
